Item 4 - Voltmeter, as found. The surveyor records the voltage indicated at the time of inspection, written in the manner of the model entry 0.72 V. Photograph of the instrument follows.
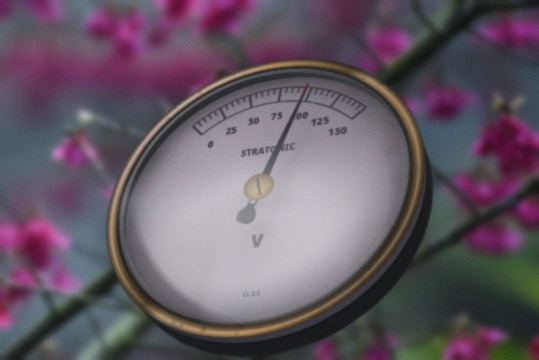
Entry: 100 V
